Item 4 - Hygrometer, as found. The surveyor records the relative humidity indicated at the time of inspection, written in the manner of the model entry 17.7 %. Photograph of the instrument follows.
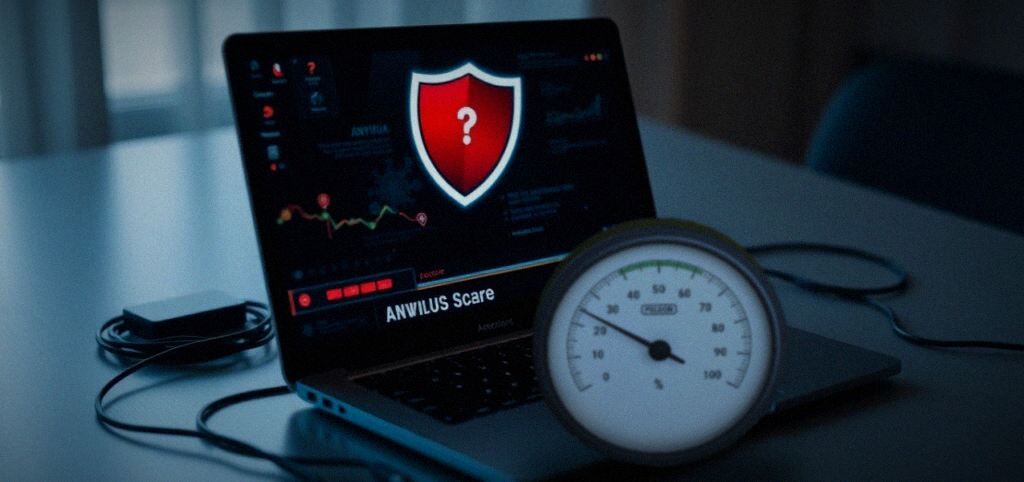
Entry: 25 %
